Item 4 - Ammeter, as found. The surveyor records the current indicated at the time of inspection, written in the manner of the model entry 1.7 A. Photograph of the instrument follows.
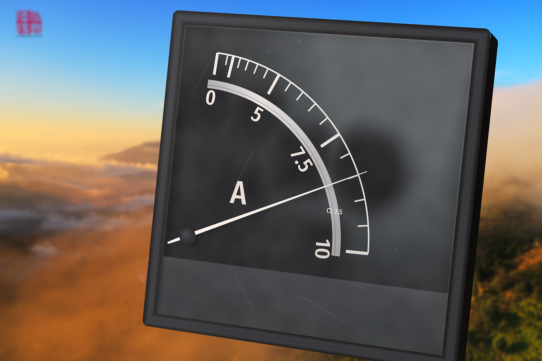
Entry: 8.5 A
